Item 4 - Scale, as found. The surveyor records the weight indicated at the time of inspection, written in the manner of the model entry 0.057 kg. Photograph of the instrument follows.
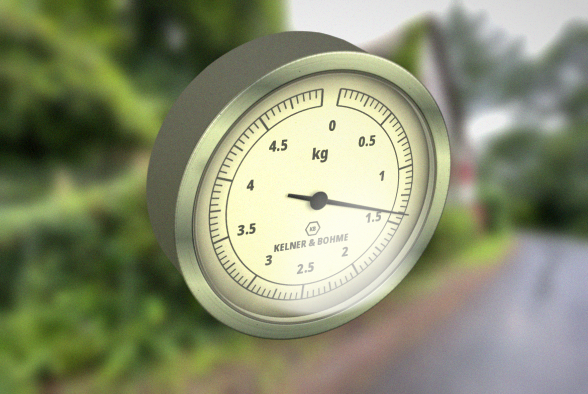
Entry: 1.4 kg
